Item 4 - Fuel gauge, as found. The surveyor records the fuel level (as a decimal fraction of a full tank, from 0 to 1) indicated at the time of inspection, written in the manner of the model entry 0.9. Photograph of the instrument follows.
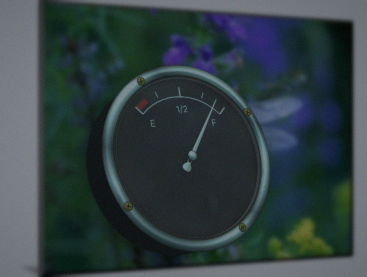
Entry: 0.875
